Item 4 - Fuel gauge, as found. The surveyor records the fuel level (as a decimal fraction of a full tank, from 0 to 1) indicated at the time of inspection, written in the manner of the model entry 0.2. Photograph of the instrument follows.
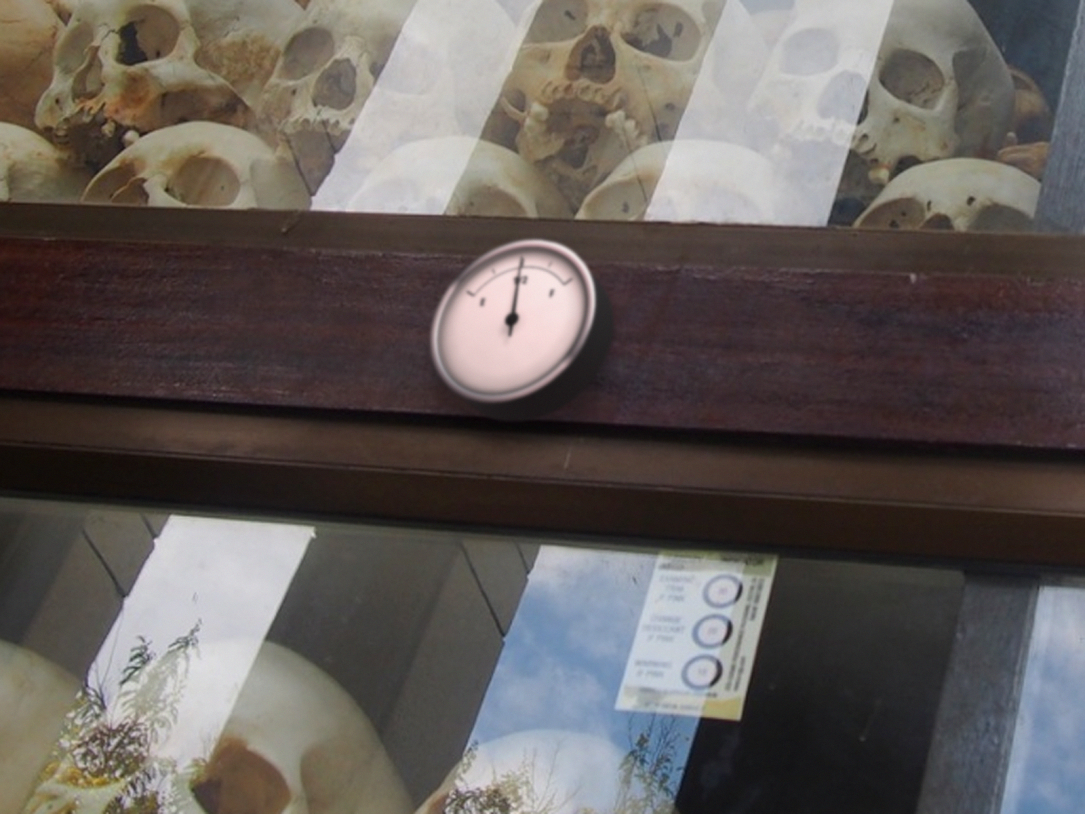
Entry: 0.5
